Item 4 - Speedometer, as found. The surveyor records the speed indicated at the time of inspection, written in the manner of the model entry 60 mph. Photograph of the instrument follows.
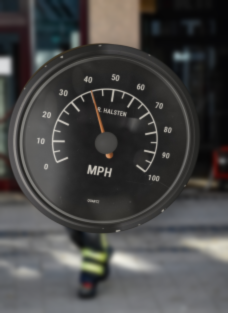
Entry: 40 mph
